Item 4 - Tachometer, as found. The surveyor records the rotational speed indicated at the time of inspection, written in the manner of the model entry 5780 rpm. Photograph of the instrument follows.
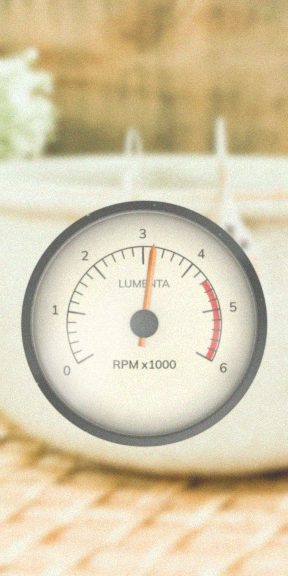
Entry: 3200 rpm
